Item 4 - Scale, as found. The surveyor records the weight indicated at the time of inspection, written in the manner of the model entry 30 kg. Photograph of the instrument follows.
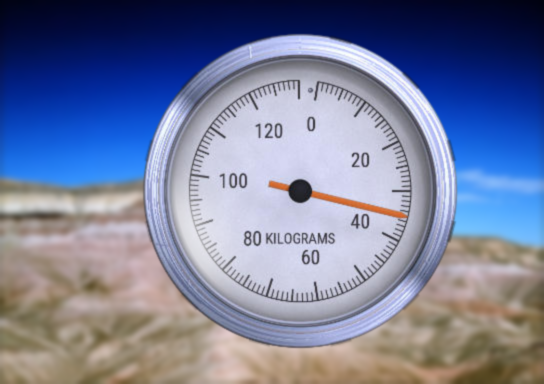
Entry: 35 kg
